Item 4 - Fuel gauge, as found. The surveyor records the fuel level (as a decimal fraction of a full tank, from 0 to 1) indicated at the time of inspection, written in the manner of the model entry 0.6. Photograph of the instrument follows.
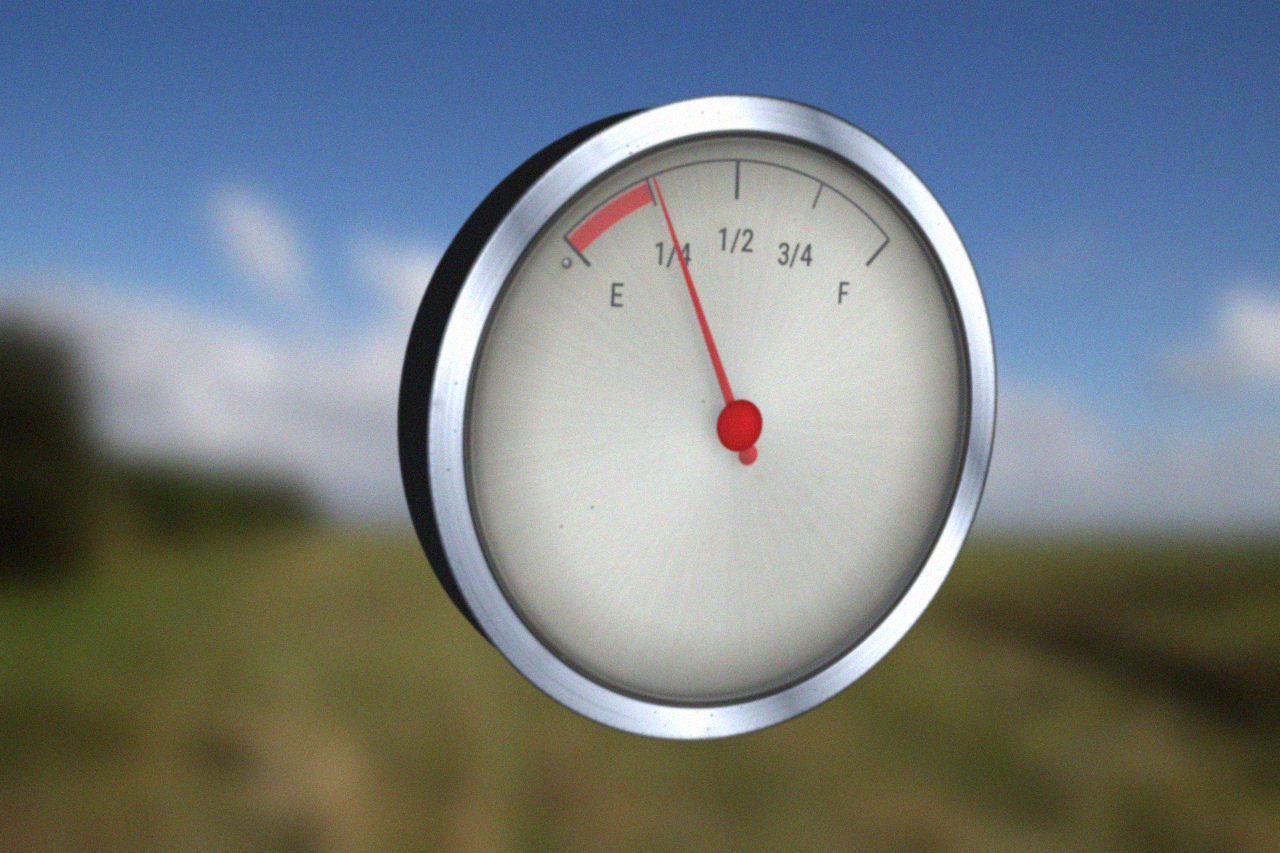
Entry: 0.25
